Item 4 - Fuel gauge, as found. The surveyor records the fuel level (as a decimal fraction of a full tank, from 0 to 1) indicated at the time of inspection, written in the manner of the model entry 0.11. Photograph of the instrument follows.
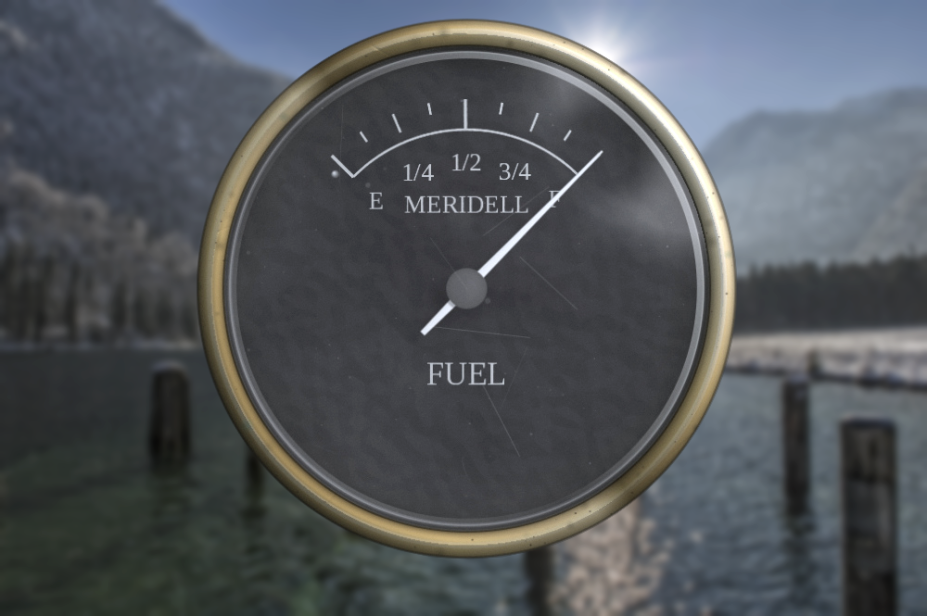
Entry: 1
